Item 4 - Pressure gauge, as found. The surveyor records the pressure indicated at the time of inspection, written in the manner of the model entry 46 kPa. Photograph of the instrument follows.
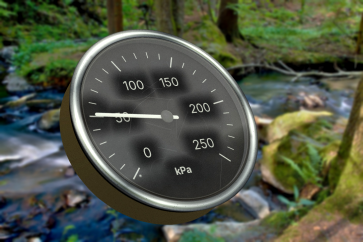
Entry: 50 kPa
